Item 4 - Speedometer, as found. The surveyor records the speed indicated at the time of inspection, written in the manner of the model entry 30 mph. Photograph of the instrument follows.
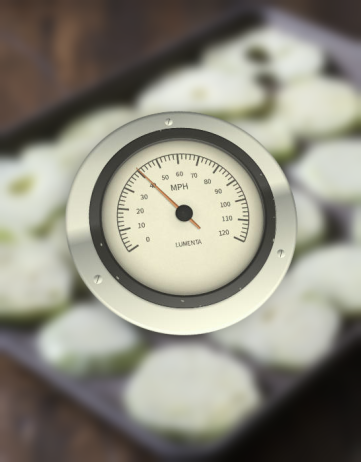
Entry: 40 mph
